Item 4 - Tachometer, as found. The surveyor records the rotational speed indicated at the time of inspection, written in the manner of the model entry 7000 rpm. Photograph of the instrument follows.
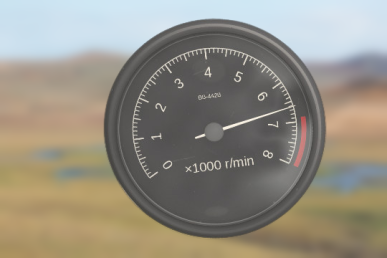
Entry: 6600 rpm
